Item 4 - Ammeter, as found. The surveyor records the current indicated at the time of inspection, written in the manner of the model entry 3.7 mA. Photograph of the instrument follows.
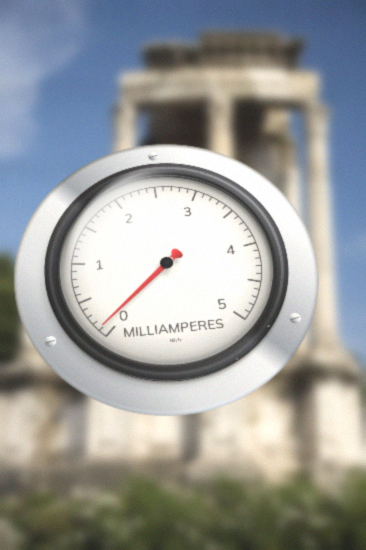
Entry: 0.1 mA
